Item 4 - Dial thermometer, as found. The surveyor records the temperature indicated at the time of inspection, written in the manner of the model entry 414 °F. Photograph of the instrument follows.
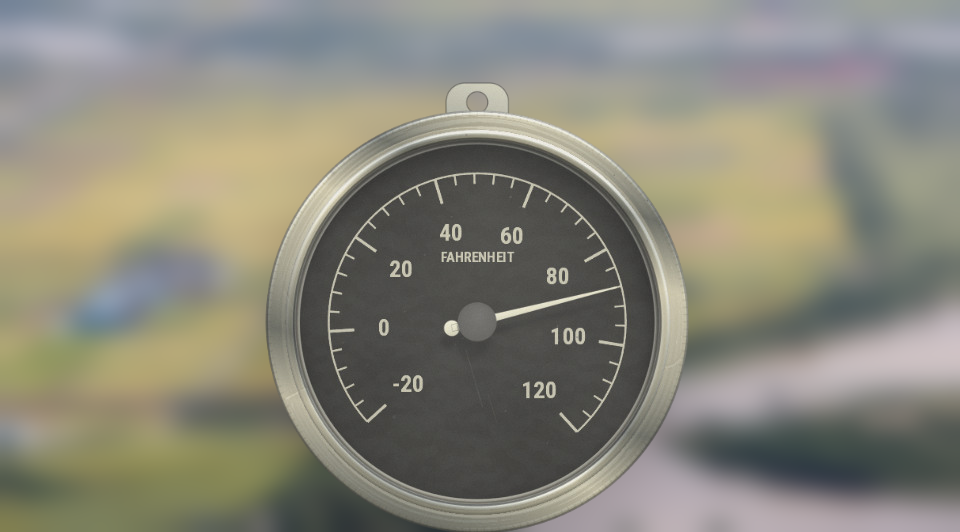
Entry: 88 °F
